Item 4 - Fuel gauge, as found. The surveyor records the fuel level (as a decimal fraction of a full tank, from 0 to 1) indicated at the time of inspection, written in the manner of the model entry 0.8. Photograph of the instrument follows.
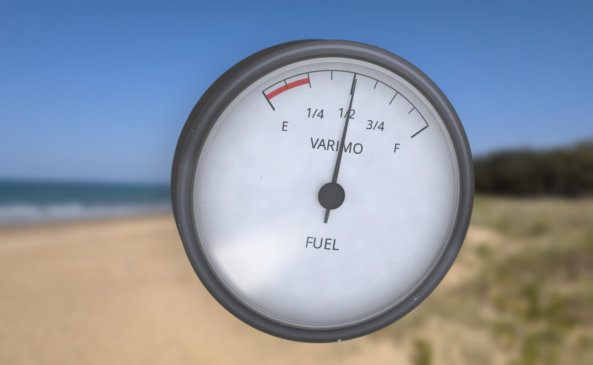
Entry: 0.5
